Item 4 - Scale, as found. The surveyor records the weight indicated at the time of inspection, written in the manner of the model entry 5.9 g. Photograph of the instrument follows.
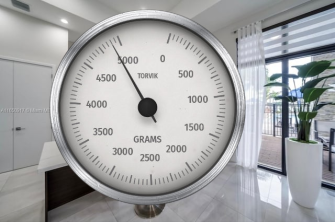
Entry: 4900 g
